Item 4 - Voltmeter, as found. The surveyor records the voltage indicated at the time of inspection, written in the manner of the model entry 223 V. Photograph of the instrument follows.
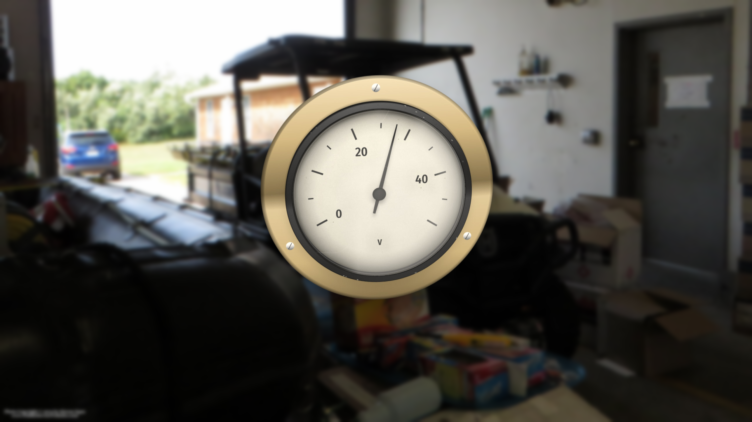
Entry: 27.5 V
